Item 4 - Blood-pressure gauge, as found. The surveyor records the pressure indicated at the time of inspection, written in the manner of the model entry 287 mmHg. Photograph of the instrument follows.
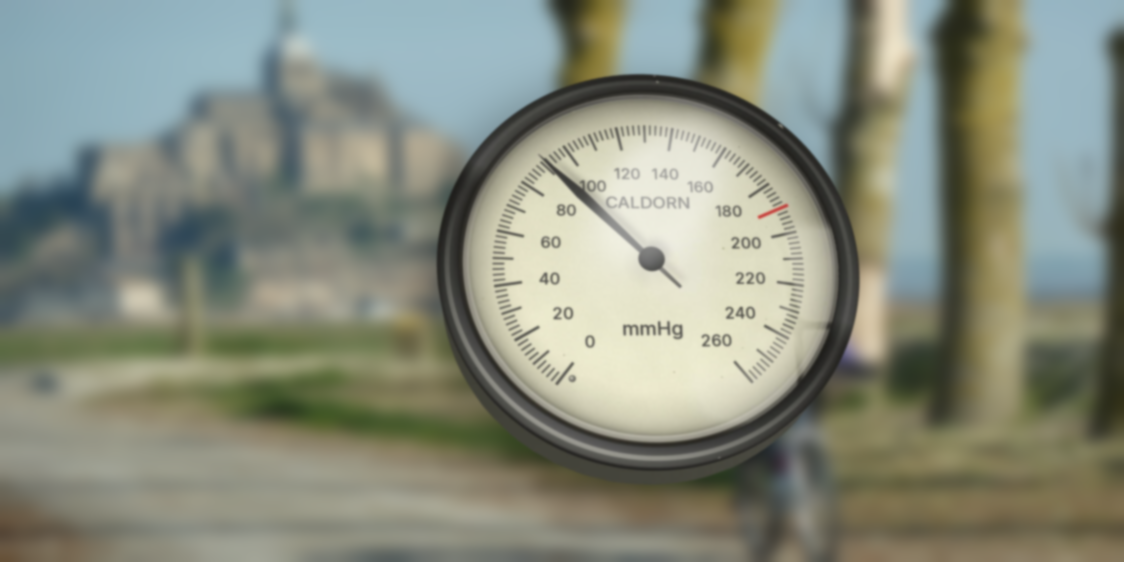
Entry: 90 mmHg
